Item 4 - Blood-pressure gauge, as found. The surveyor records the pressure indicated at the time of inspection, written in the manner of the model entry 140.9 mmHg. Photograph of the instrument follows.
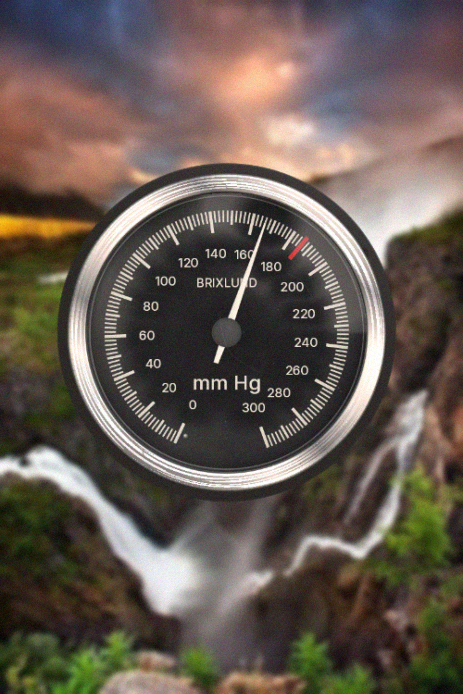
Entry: 166 mmHg
